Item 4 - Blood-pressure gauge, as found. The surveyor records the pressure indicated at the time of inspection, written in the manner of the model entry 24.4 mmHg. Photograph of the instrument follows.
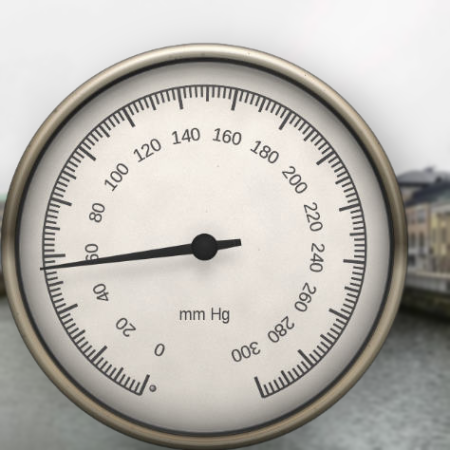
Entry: 56 mmHg
